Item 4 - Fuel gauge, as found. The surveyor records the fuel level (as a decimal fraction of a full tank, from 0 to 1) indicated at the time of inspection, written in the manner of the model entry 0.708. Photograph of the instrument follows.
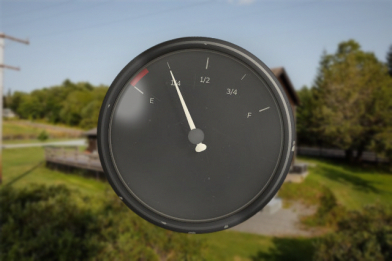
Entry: 0.25
